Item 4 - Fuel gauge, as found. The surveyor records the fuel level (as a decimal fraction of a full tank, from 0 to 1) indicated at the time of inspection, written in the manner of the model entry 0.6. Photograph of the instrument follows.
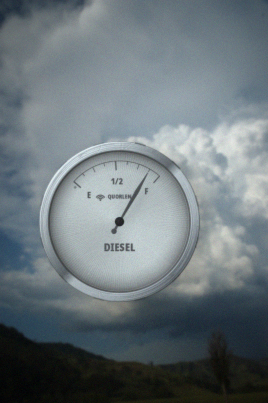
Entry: 0.875
